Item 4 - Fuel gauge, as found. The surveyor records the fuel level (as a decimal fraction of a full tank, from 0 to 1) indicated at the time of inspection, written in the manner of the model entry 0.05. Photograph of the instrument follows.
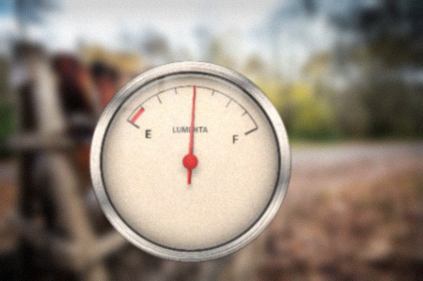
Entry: 0.5
